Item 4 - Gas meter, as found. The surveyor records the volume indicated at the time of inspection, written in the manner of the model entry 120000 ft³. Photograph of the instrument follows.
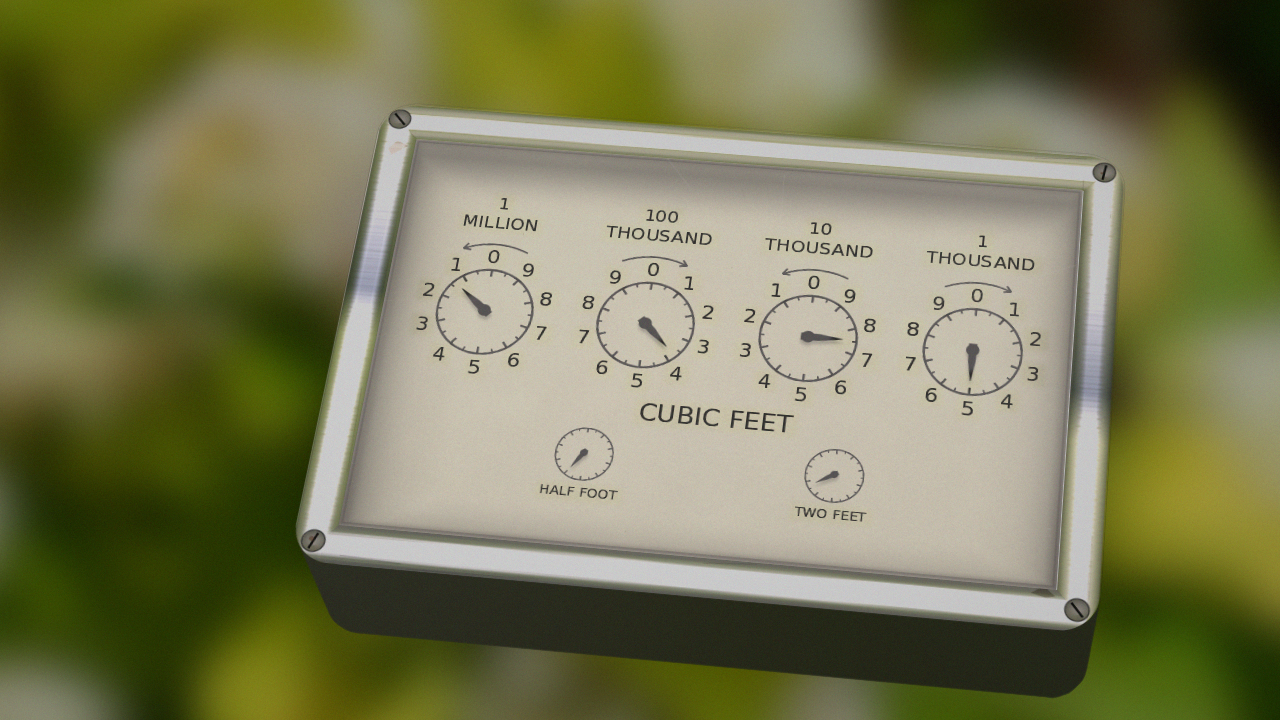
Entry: 137500 ft³
